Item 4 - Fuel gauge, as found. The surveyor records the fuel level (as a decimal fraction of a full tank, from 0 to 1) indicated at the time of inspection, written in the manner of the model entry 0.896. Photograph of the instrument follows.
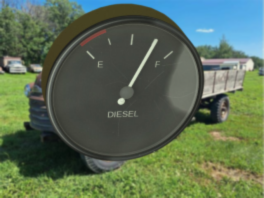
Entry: 0.75
